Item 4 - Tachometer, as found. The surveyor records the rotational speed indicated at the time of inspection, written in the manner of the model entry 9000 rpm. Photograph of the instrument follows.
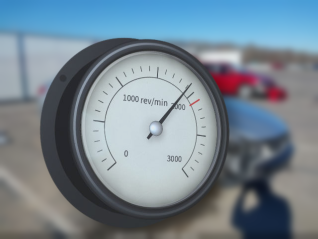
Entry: 1900 rpm
